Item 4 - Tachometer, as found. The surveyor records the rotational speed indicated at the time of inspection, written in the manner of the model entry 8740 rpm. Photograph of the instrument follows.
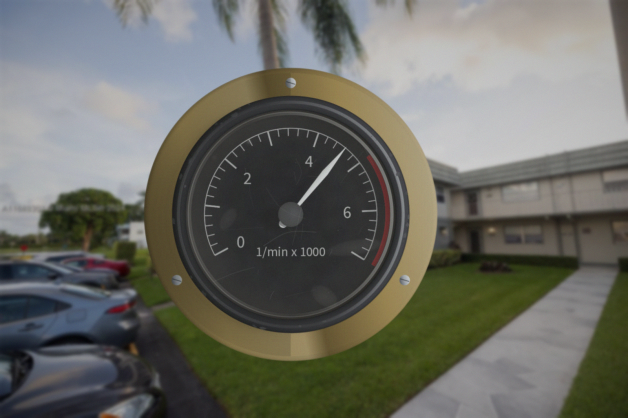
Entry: 4600 rpm
